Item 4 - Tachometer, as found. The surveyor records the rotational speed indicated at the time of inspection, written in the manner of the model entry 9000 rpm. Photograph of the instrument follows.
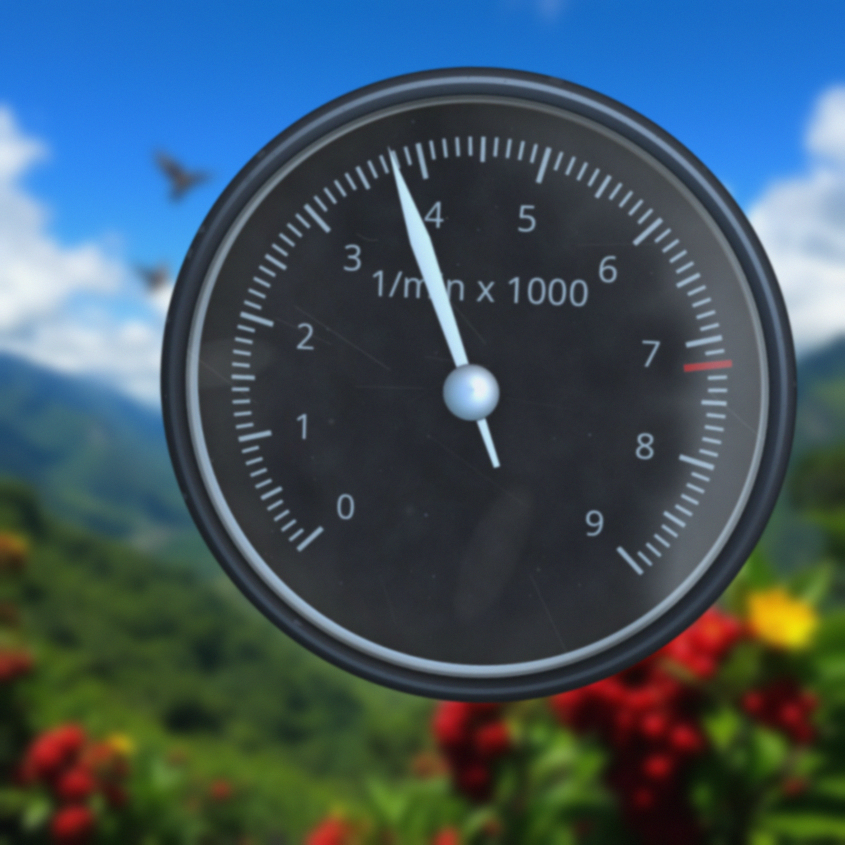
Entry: 3800 rpm
